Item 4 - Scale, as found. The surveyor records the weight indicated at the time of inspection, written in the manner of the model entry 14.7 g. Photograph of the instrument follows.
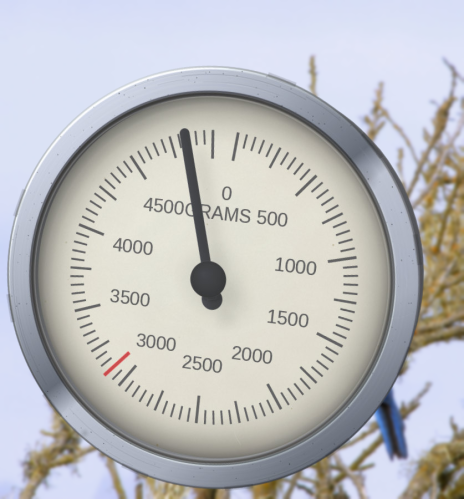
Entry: 4850 g
